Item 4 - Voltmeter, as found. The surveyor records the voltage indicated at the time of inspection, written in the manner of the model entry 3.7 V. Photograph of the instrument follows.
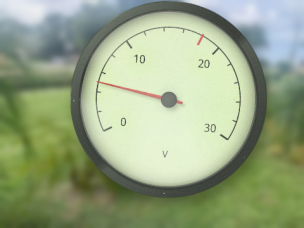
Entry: 5 V
